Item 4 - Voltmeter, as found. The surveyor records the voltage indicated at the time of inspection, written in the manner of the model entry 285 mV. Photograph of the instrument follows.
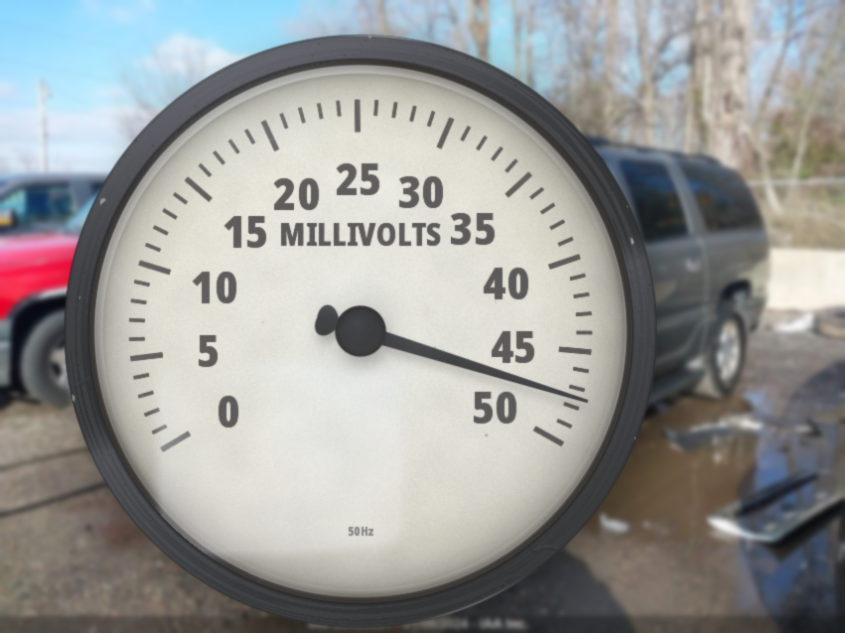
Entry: 47.5 mV
